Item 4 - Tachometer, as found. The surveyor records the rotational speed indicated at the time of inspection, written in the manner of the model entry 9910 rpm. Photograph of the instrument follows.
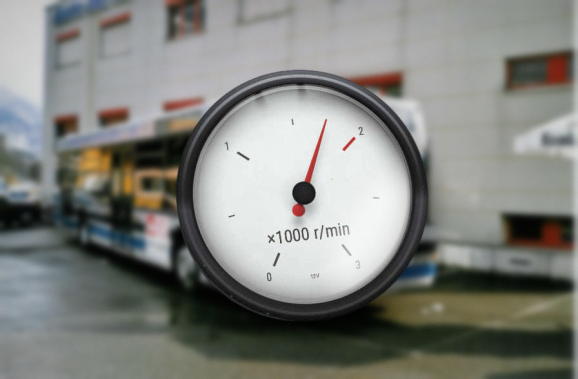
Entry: 1750 rpm
